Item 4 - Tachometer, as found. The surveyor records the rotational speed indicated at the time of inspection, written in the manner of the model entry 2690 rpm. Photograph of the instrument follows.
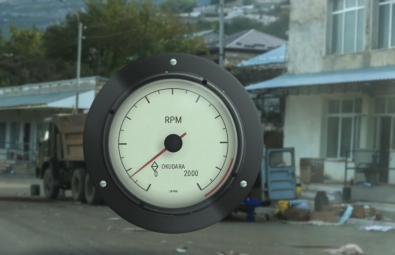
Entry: 150 rpm
